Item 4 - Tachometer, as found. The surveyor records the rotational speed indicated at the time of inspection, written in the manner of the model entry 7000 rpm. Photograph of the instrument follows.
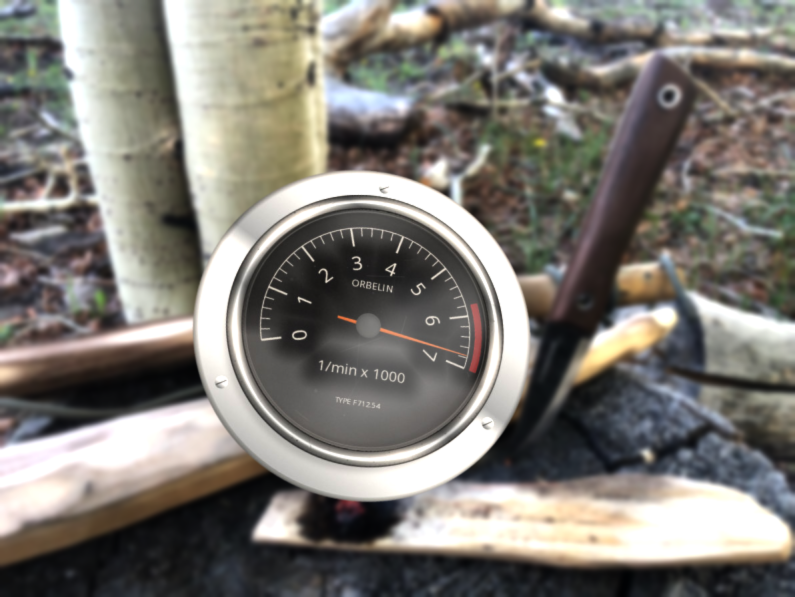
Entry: 6800 rpm
